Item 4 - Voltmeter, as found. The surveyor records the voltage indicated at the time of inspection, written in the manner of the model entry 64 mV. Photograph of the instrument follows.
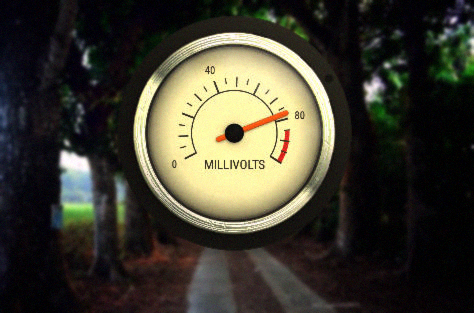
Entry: 77.5 mV
